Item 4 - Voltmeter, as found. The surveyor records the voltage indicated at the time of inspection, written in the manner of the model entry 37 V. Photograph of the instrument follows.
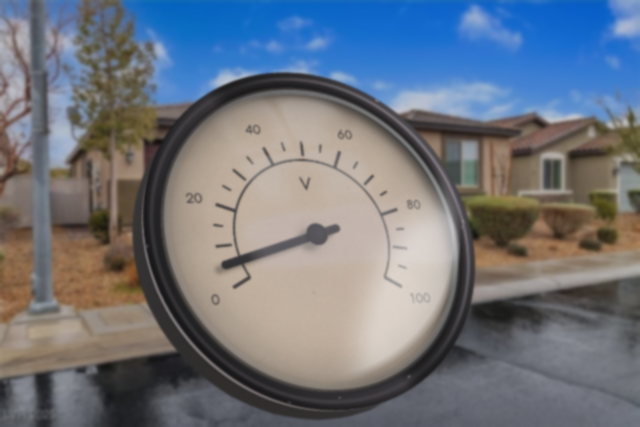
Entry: 5 V
